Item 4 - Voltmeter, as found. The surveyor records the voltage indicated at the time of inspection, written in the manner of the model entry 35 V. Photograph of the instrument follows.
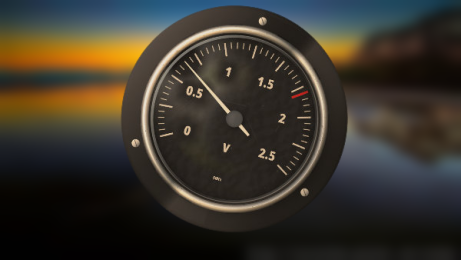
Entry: 0.65 V
